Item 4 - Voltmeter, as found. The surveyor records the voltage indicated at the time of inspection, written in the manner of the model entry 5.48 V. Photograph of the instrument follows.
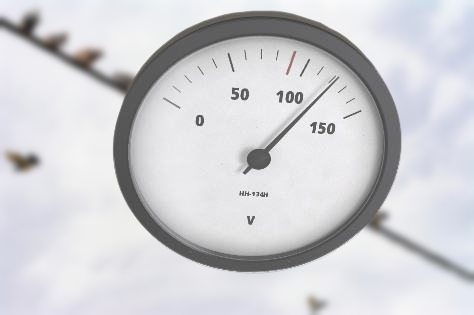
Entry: 120 V
